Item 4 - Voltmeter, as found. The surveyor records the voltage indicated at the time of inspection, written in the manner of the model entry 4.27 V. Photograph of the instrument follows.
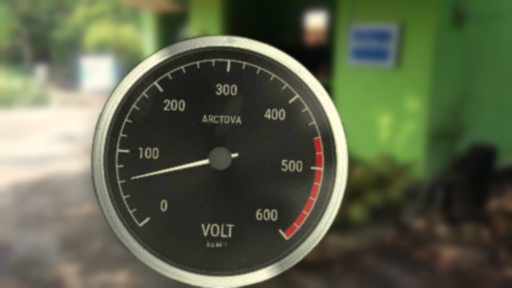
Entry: 60 V
